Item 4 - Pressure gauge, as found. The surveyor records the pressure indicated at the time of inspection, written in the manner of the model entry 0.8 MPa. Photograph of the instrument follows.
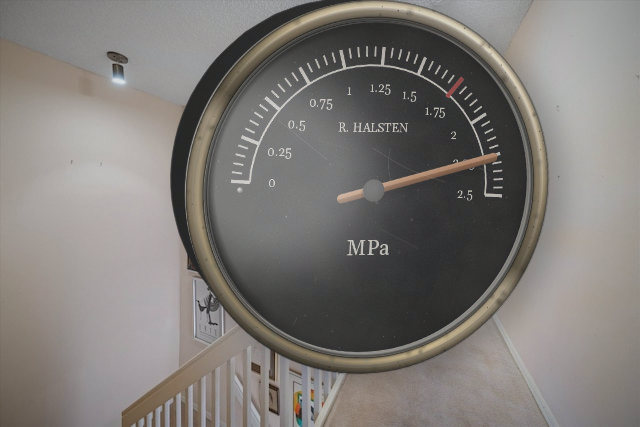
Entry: 2.25 MPa
